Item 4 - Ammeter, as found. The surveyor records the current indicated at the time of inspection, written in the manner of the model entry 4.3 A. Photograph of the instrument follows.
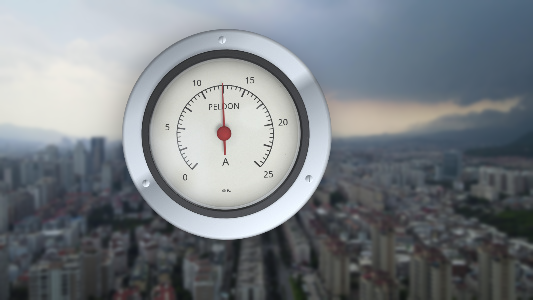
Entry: 12.5 A
